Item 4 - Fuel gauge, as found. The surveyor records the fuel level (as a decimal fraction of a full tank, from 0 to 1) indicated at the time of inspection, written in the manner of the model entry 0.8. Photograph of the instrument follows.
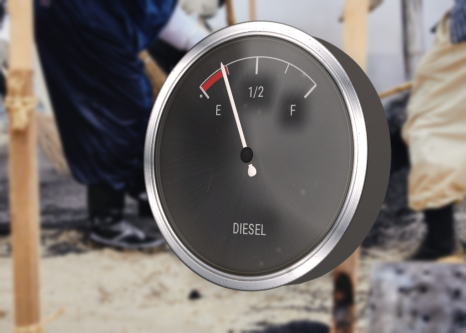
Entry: 0.25
